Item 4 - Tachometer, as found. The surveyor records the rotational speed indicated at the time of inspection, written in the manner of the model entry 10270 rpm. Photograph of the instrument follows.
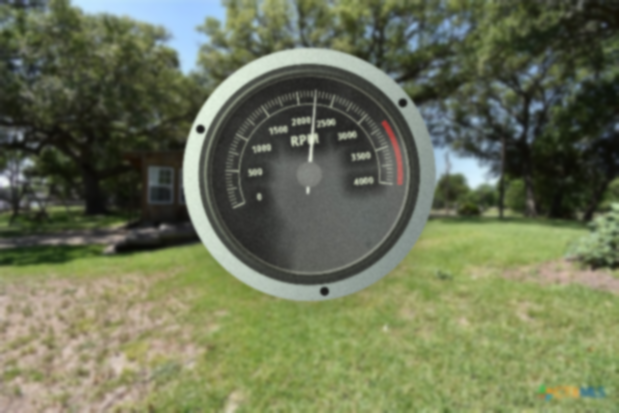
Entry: 2250 rpm
